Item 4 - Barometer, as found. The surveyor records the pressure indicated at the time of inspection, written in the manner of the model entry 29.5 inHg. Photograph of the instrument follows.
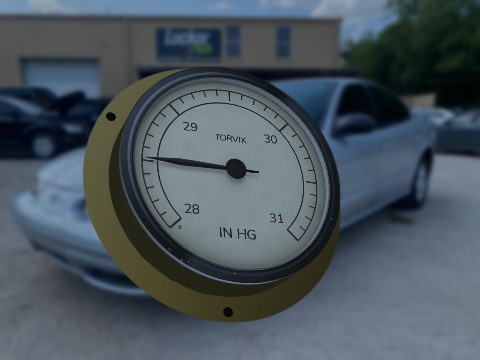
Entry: 28.5 inHg
